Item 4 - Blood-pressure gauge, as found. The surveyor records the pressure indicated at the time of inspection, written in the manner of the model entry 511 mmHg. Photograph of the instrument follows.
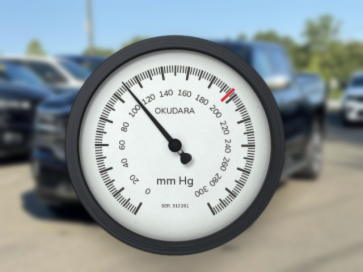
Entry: 110 mmHg
